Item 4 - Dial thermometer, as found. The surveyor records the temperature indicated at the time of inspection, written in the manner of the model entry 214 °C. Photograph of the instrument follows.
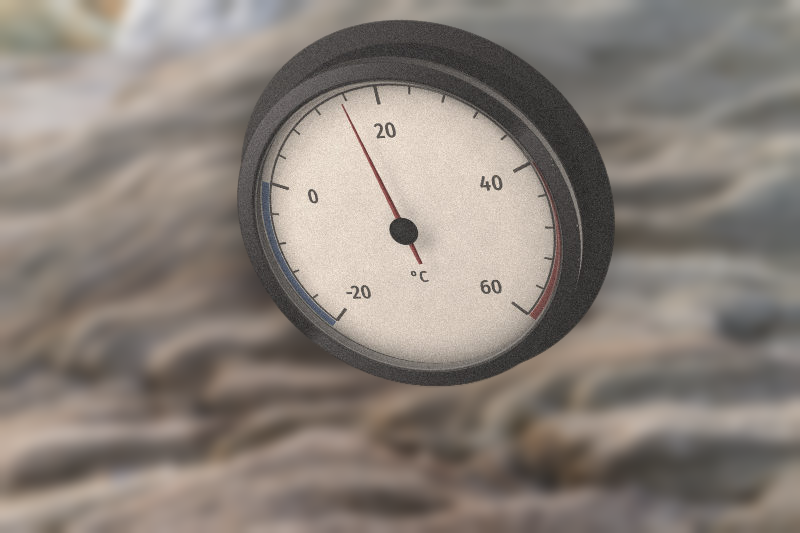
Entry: 16 °C
